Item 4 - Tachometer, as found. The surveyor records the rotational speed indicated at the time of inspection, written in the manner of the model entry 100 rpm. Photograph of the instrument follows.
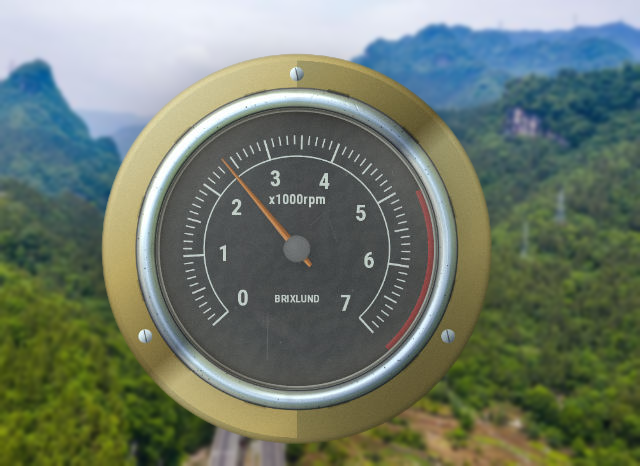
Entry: 2400 rpm
